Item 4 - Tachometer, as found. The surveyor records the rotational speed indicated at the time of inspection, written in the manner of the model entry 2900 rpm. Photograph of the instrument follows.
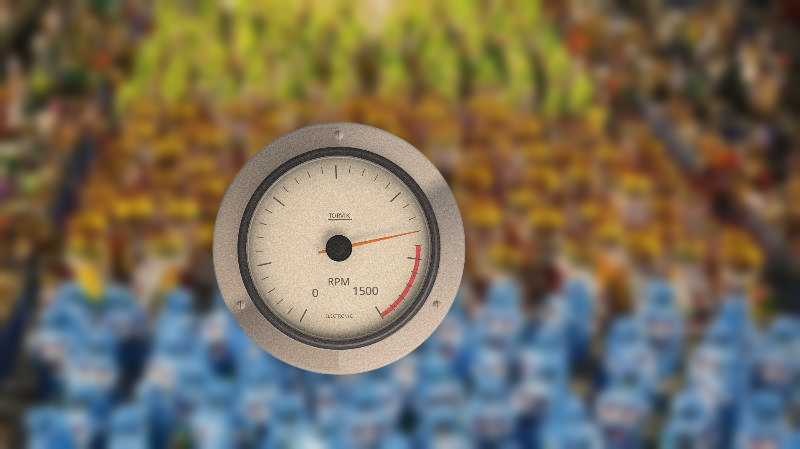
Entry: 1150 rpm
